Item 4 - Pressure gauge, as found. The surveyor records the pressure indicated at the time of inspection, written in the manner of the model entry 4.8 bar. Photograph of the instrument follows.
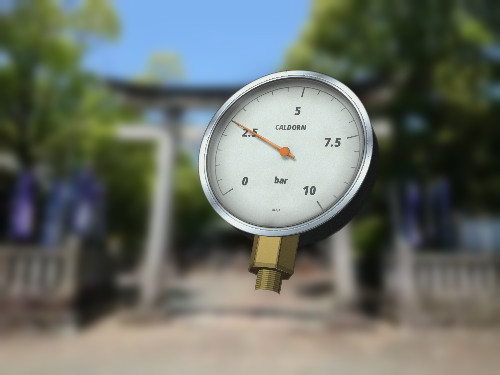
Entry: 2.5 bar
